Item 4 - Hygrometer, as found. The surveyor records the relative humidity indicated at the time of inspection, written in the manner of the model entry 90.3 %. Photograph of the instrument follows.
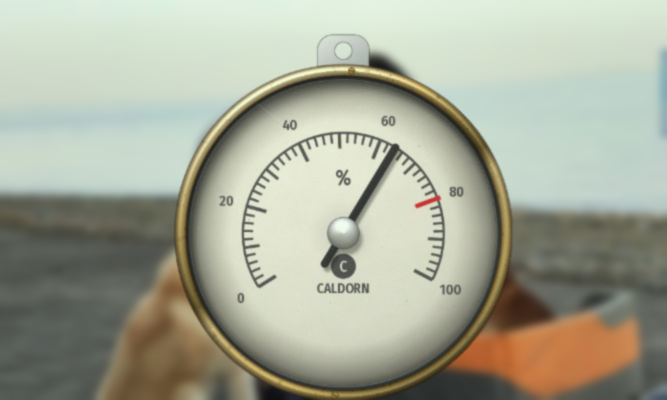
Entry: 64 %
